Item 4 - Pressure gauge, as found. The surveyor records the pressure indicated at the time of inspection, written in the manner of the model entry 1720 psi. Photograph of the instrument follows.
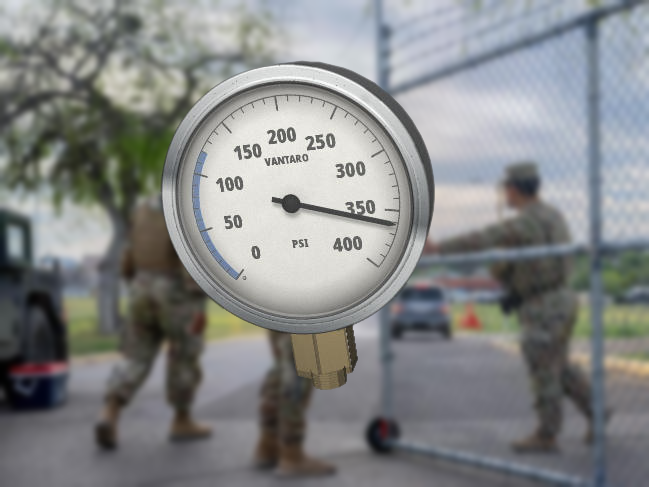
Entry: 360 psi
